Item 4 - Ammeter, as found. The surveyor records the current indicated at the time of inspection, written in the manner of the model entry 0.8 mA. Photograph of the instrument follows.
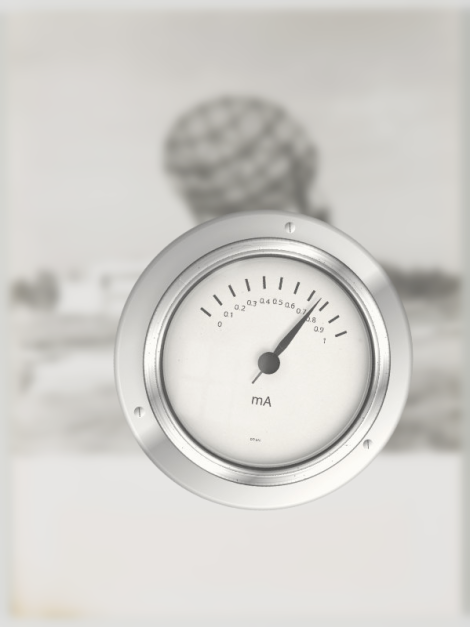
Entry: 0.75 mA
